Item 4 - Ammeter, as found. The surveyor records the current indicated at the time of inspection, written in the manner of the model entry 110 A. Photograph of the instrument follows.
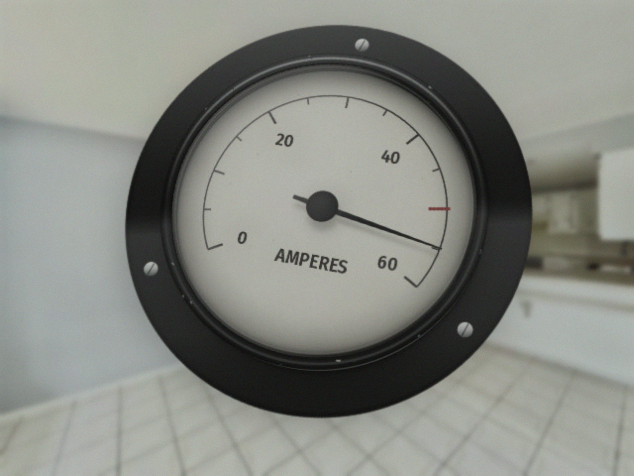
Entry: 55 A
